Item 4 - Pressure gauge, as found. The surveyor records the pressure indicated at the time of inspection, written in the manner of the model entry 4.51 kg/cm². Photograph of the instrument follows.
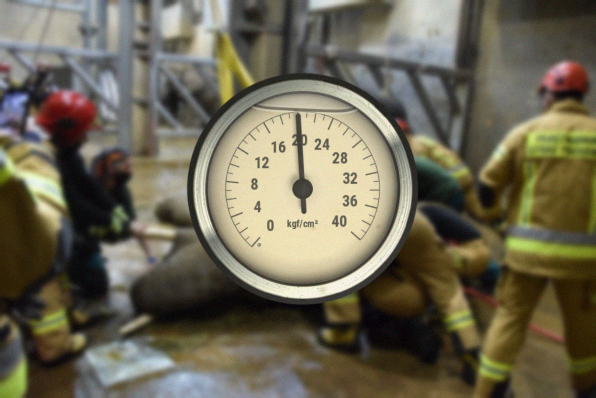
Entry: 20 kg/cm²
